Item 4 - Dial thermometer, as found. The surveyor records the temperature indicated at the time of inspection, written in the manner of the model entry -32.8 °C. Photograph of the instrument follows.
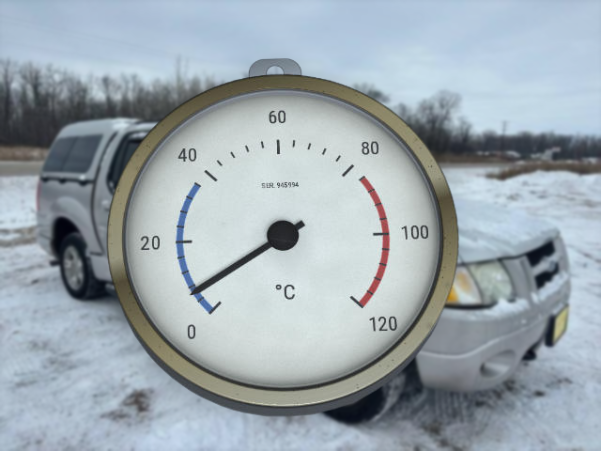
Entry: 6 °C
